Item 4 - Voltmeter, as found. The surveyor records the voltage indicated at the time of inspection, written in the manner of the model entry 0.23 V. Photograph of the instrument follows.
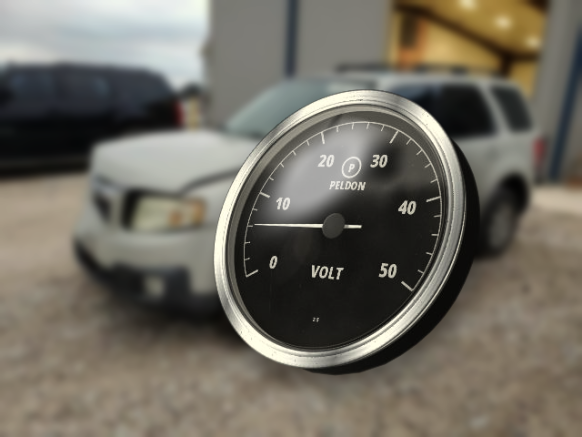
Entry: 6 V
